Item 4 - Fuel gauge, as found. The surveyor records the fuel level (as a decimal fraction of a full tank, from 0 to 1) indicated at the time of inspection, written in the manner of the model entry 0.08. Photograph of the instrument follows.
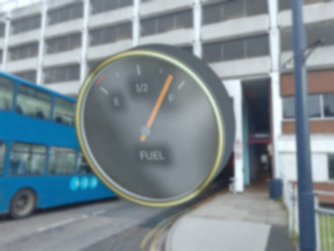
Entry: 0.875
